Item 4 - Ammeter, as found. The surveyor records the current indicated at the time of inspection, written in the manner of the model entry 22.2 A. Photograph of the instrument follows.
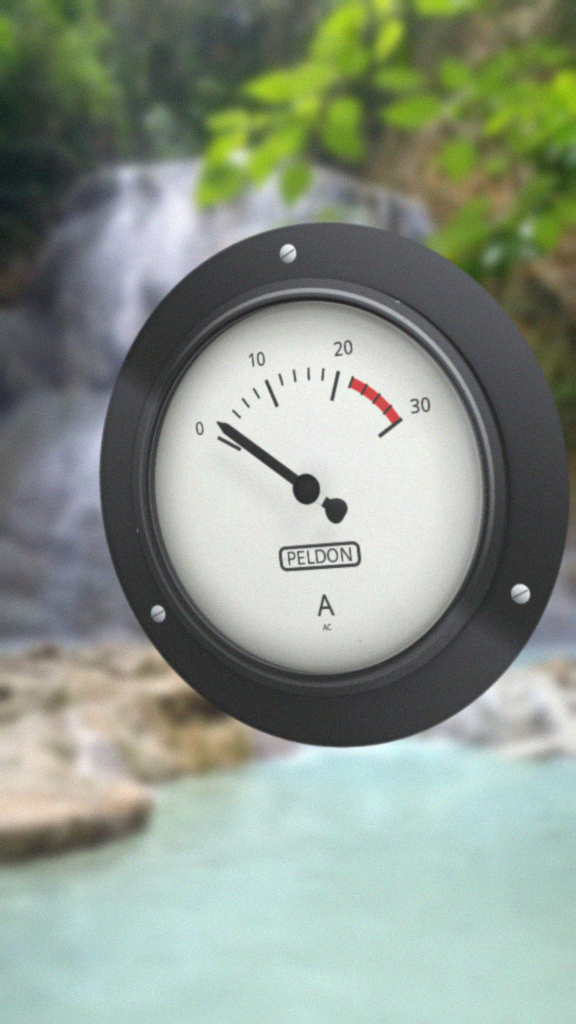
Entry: 2 A
